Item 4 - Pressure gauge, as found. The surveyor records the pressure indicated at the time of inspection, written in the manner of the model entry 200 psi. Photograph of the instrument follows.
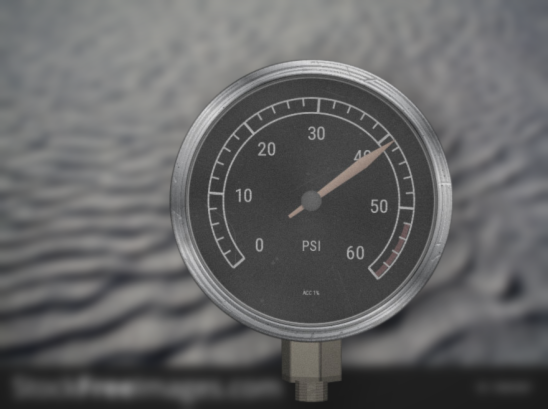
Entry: 41 psi
